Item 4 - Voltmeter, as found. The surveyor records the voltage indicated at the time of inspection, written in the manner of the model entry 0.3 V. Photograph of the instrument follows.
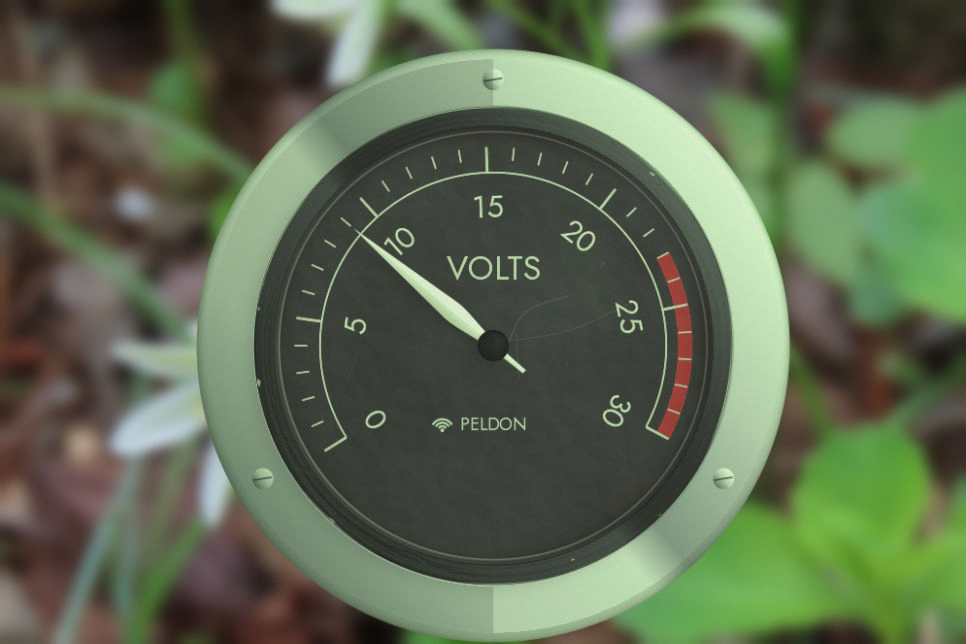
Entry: 9 V
